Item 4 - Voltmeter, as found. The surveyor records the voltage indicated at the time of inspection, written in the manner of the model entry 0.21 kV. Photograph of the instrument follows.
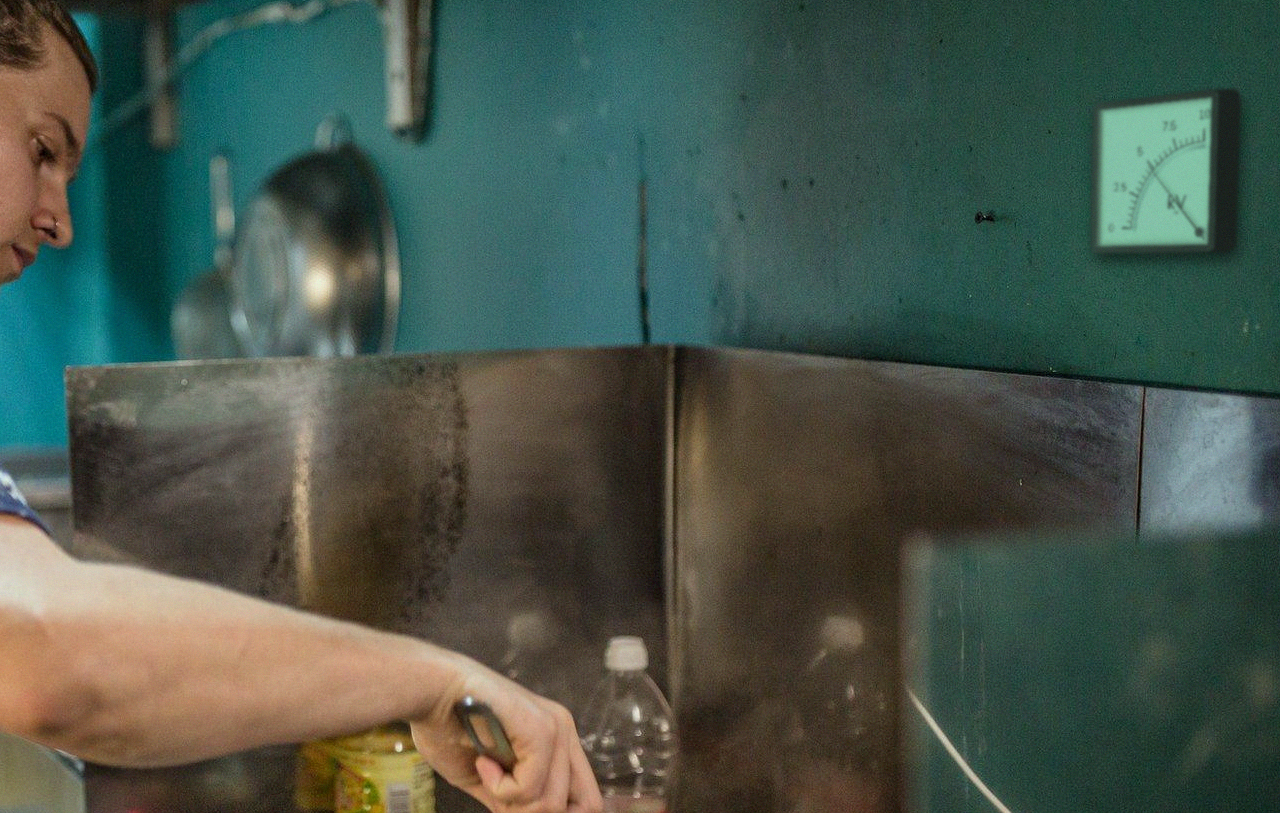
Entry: 5 kV
